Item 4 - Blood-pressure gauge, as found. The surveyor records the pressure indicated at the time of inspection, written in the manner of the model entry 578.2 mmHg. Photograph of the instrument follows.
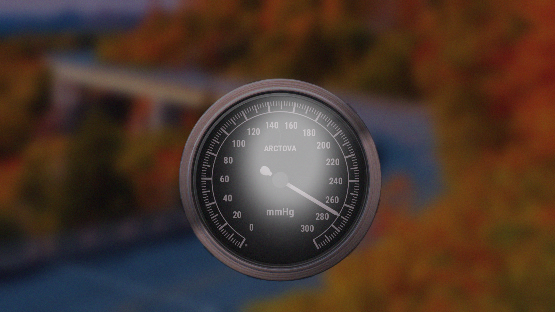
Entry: 270 mmHg
